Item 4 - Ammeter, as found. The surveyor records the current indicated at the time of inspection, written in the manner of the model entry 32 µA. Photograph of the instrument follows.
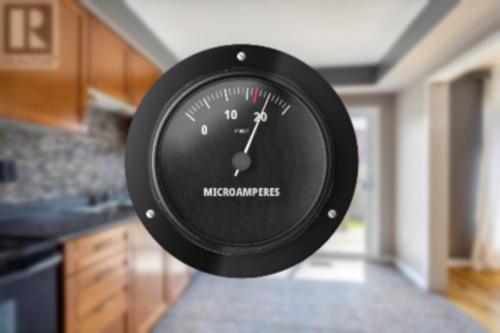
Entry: 20 µA
